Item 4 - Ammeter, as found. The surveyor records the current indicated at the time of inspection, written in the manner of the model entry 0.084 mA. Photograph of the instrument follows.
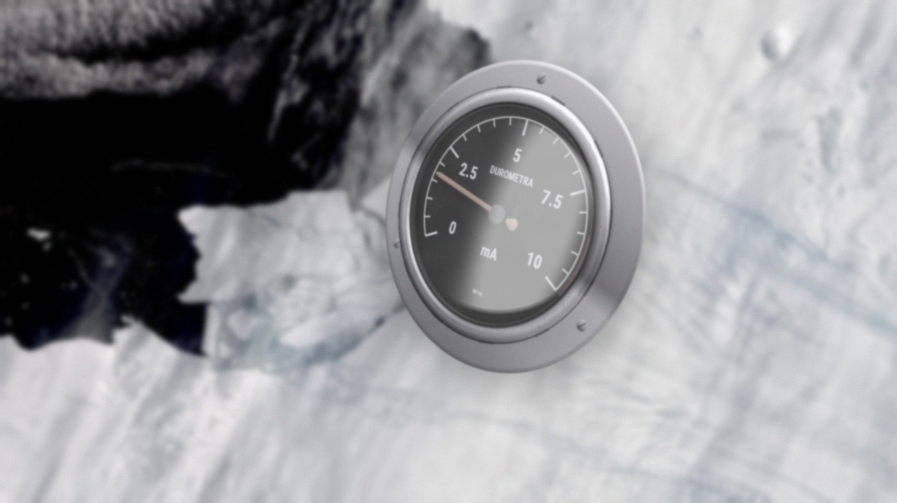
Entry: 1.75 mA
